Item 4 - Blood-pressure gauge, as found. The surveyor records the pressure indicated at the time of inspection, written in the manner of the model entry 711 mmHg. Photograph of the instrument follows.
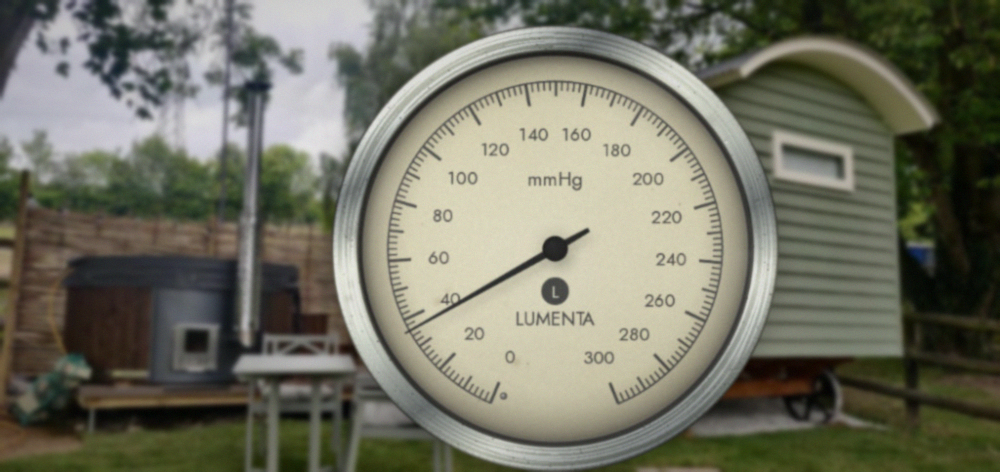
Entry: 36 mmHg
